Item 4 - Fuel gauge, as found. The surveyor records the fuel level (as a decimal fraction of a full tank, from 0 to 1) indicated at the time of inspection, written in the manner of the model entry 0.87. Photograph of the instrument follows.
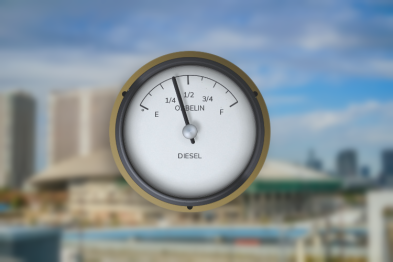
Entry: 0.375
